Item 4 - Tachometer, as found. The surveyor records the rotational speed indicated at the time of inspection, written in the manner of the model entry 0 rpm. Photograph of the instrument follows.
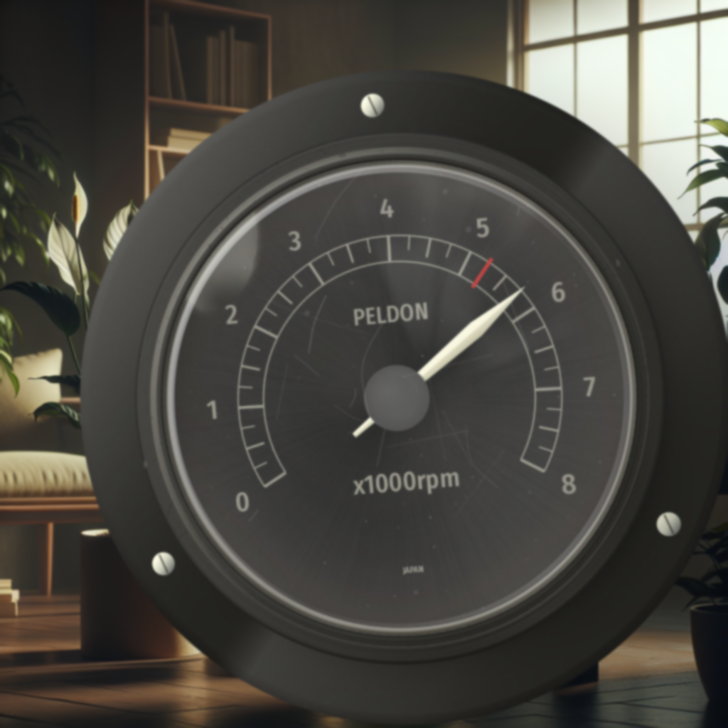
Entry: 5750 rpm
